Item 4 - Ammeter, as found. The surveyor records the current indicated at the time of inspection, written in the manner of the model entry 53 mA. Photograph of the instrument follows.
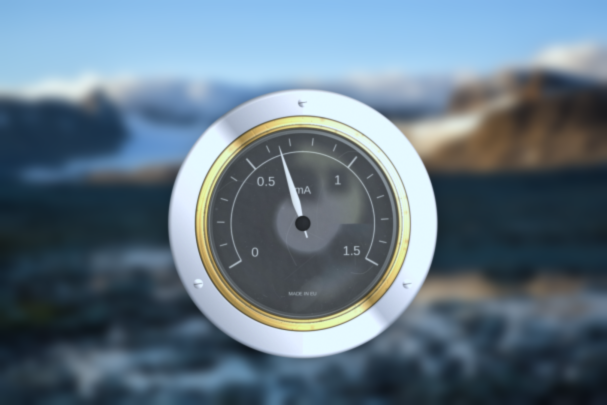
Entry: 0.65 mA
